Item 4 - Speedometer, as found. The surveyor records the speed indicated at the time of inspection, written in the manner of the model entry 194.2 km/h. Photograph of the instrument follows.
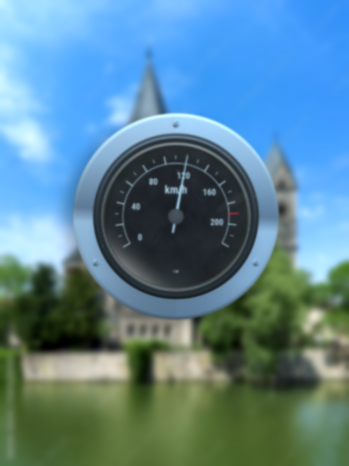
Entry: 120 km/h
